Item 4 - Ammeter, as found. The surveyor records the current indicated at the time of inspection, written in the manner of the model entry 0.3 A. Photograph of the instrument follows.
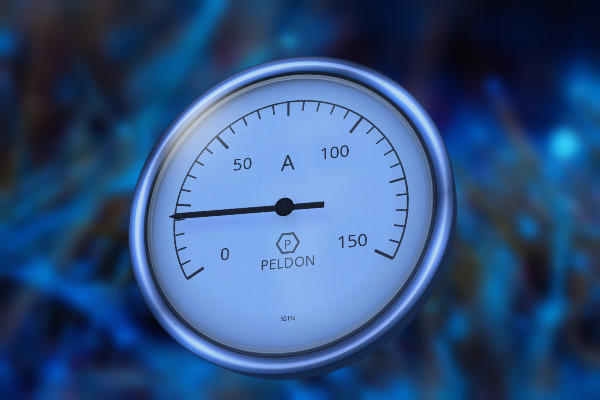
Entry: 20 A
